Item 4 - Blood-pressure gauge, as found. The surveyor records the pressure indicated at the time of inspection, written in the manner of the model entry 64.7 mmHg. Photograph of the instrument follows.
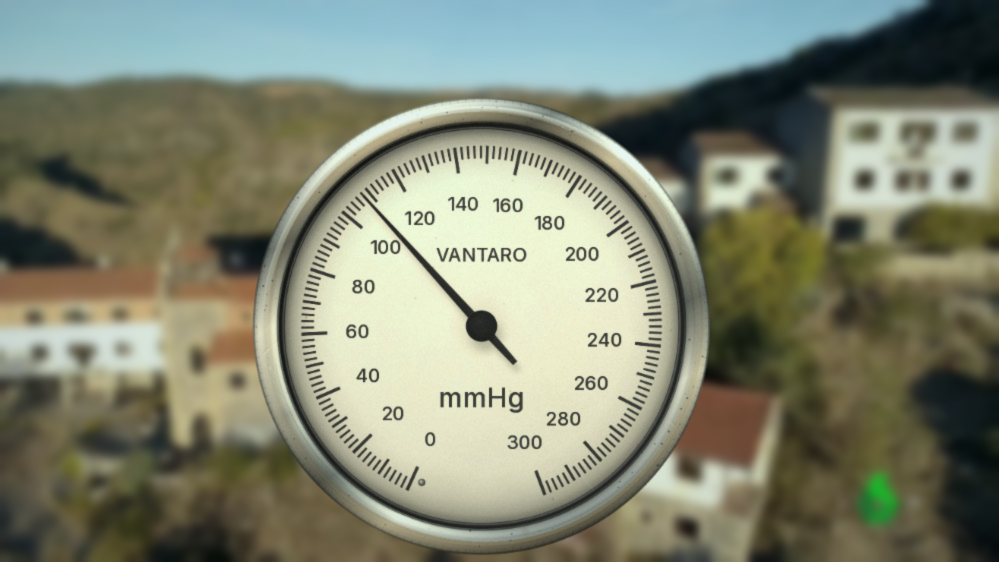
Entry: 108 mmHg
